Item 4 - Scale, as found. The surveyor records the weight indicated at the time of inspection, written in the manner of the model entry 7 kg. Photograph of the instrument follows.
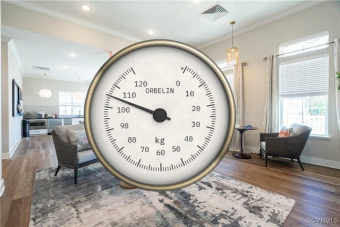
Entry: 105 kg
